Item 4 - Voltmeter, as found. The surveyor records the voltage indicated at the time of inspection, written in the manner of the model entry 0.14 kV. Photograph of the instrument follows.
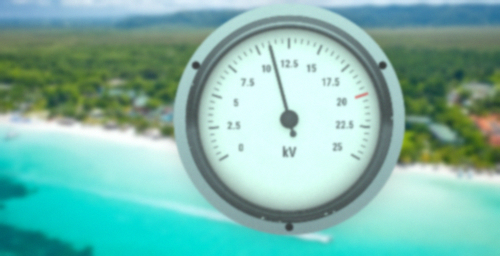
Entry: 11 kV
